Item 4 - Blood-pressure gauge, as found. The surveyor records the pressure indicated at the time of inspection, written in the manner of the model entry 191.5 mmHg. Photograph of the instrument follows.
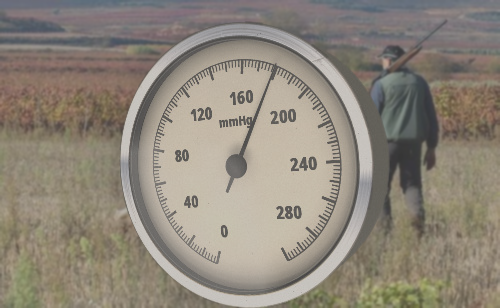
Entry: 180 mmHg
